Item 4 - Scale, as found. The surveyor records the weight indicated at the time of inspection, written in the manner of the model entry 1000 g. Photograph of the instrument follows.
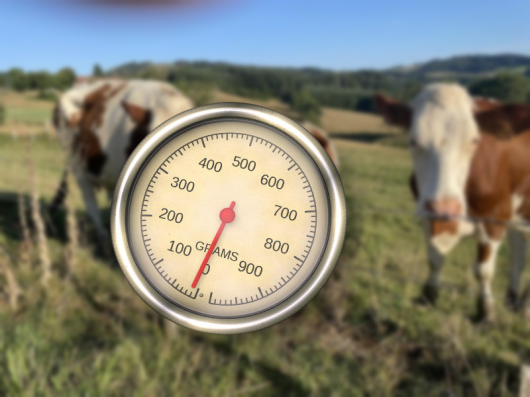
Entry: 10 g
